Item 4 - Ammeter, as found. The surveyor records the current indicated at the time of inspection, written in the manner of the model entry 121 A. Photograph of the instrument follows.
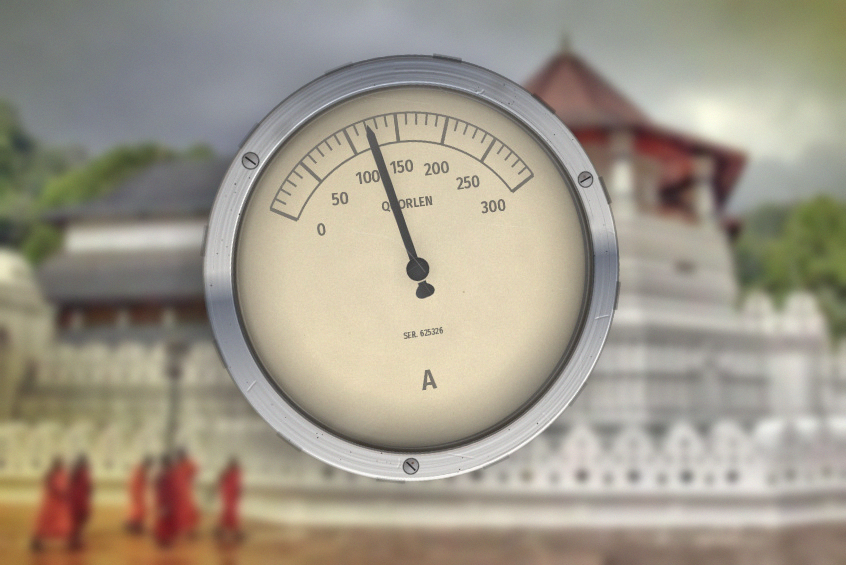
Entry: 120 A
